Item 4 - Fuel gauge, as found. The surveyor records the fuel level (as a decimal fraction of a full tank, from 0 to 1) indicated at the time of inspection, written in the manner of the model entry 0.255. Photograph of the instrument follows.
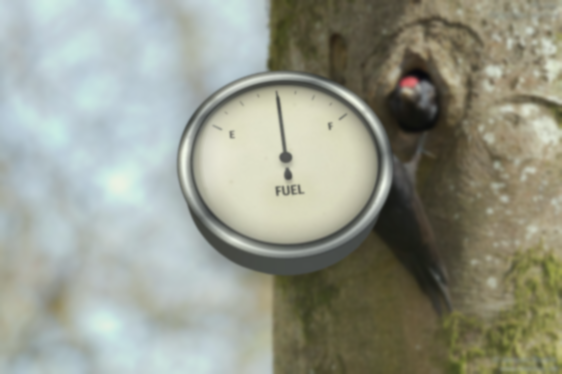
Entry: 0.5
